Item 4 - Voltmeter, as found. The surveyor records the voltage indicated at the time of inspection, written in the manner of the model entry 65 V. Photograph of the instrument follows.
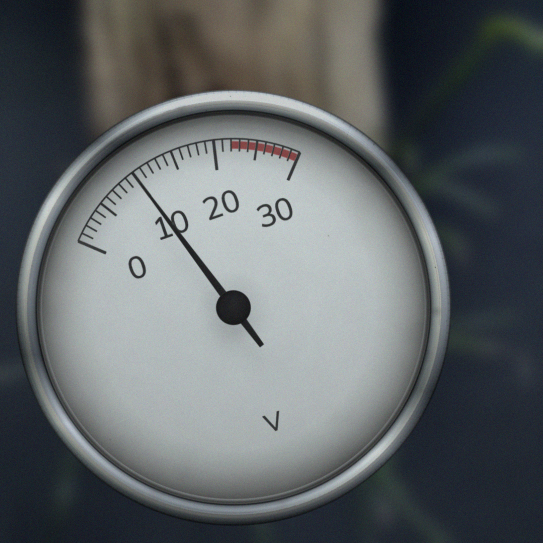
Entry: 10 V
